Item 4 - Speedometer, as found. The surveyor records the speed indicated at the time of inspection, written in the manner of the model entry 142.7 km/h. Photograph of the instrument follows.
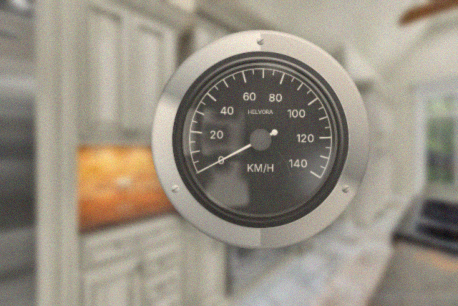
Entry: 0 km/h
